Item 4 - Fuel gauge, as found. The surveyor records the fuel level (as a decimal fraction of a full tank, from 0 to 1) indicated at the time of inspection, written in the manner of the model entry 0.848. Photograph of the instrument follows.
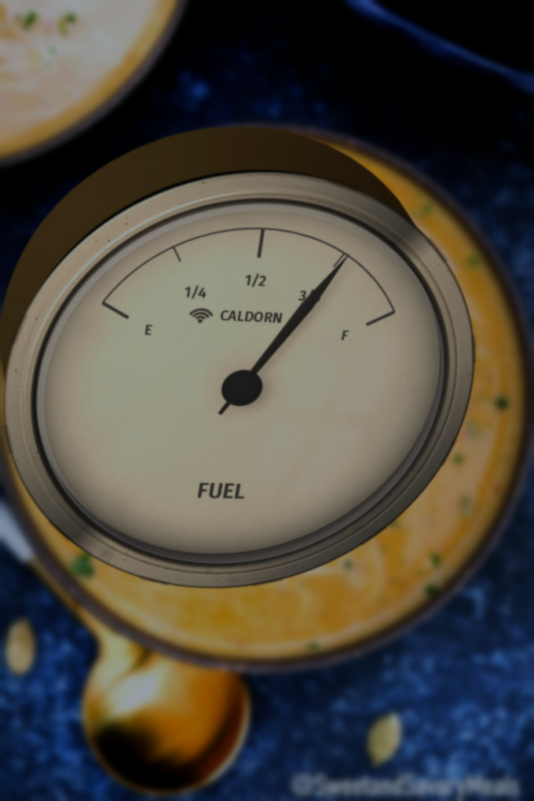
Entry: 0.75
